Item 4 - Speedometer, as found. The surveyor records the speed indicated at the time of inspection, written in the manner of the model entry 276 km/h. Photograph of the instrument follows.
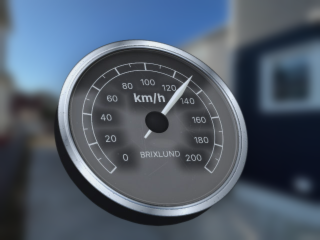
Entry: 130 km/h
